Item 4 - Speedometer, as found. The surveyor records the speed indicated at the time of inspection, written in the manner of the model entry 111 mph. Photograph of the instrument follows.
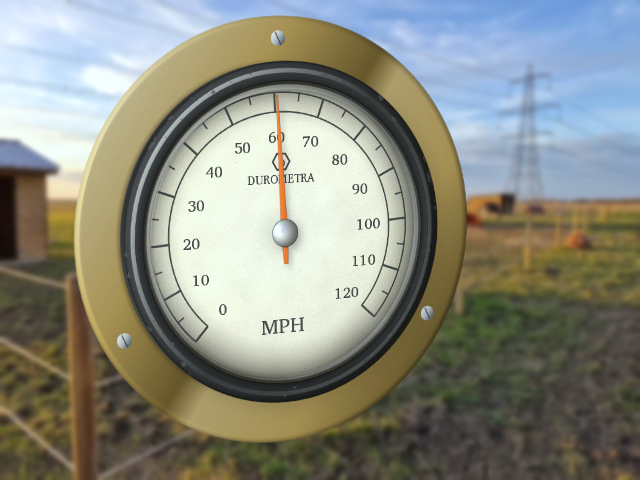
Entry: 60 mph
